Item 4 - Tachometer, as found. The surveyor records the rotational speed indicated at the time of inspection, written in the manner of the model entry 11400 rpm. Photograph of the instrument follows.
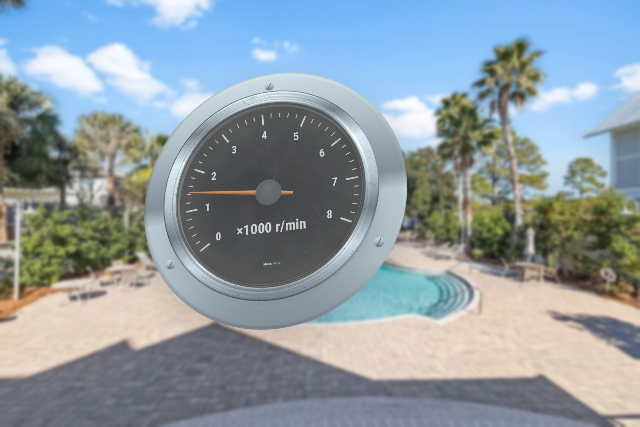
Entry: 1400 rpm
